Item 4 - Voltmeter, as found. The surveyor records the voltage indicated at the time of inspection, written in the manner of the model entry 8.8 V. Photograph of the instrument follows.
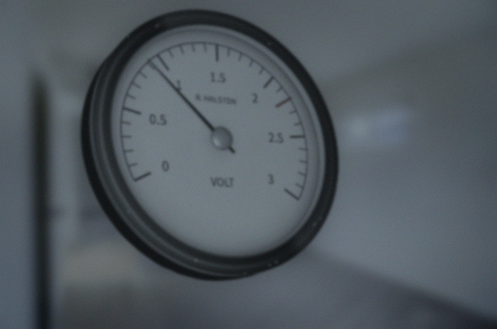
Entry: 0.9 V
